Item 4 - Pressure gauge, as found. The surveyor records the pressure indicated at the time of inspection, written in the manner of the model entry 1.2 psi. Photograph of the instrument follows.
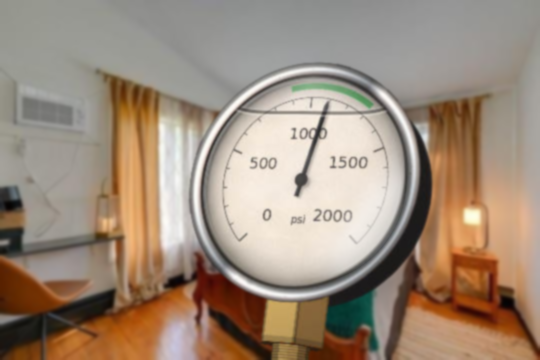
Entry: 1100 psi
